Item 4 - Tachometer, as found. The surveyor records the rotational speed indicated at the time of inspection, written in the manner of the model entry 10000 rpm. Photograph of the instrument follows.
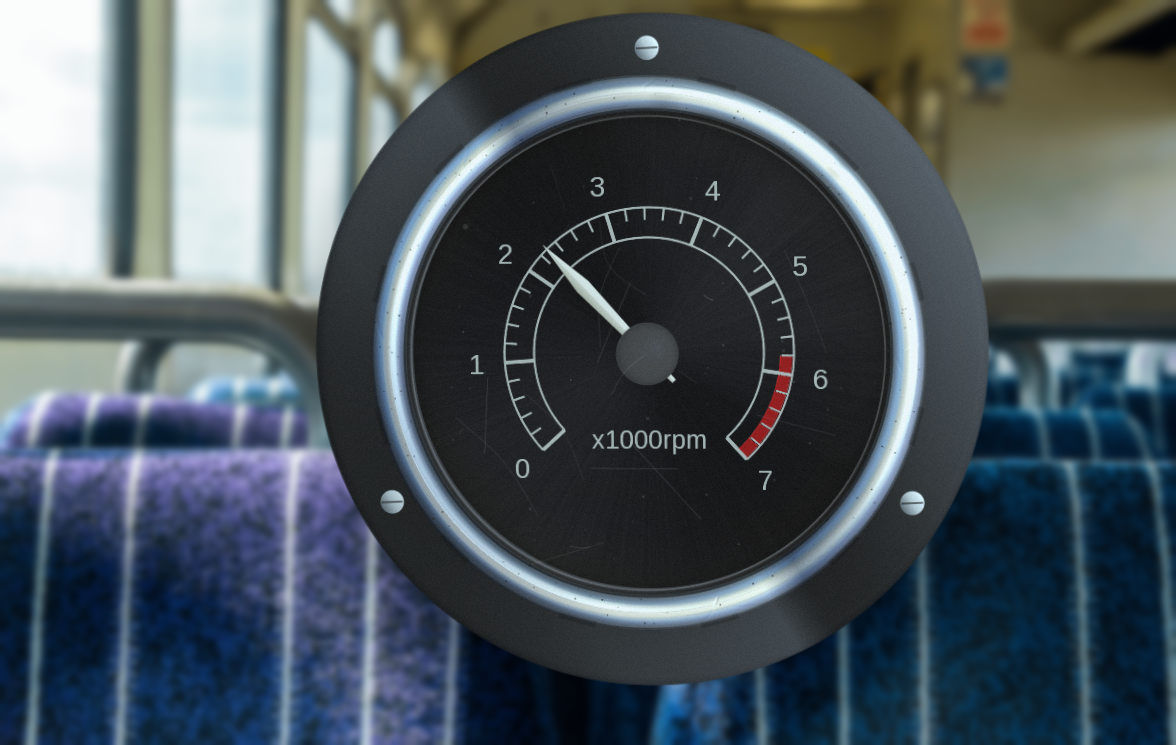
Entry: 2300 rpm
